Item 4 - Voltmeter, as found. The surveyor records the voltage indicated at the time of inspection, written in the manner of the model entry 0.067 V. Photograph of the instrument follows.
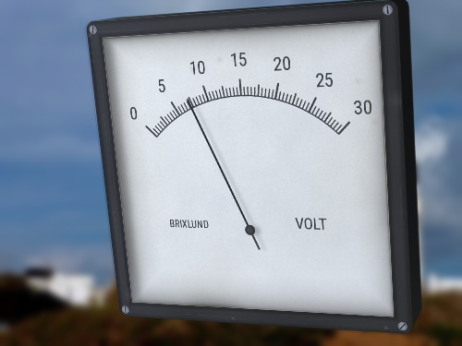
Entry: 7.5 V
